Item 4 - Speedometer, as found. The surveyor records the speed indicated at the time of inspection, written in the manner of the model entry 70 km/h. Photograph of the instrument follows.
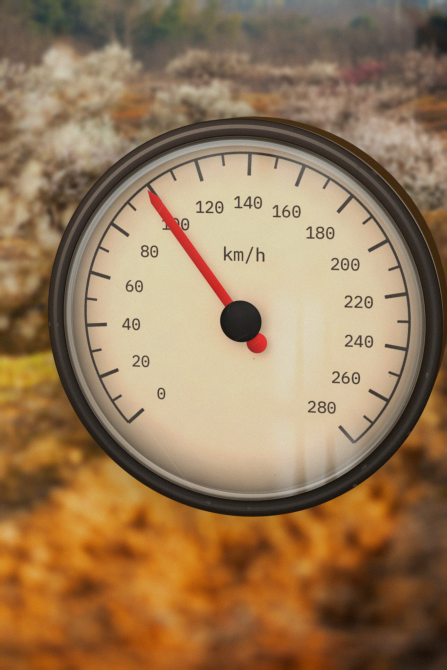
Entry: 100 km/h
